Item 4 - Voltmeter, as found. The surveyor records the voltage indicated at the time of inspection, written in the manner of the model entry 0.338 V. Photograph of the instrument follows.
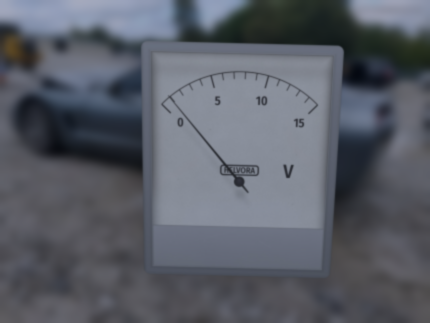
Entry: 1 V
